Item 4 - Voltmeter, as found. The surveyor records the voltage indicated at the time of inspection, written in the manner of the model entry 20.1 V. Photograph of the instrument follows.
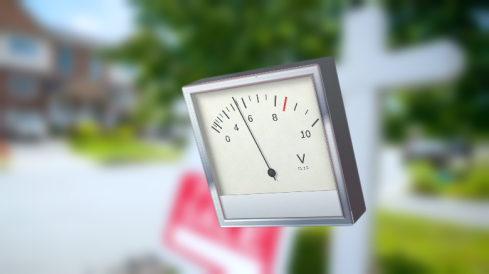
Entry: 5.5 V
